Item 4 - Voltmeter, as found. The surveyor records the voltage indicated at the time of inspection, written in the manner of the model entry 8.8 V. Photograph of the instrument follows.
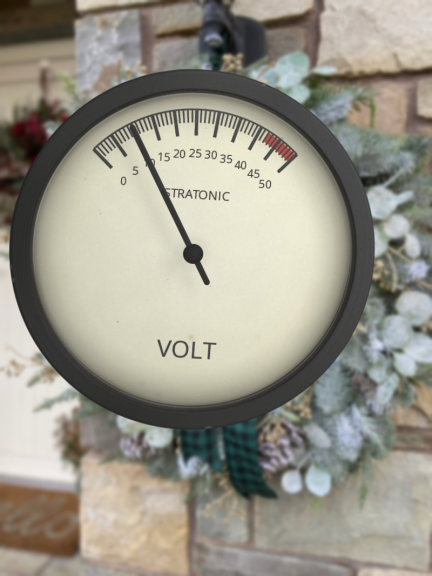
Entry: 10 V
